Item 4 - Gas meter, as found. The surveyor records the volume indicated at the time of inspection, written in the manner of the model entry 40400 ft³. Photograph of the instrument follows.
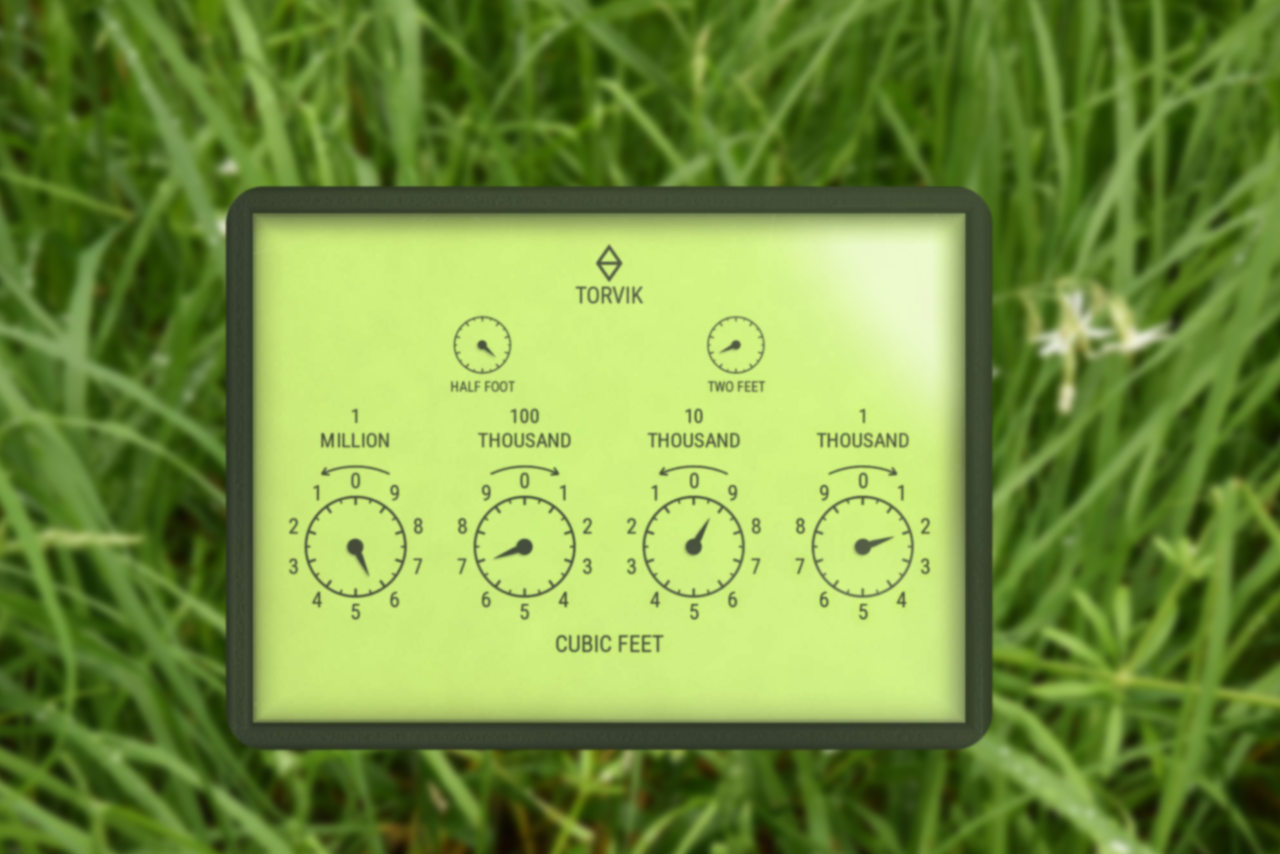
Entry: 569200 ft³
